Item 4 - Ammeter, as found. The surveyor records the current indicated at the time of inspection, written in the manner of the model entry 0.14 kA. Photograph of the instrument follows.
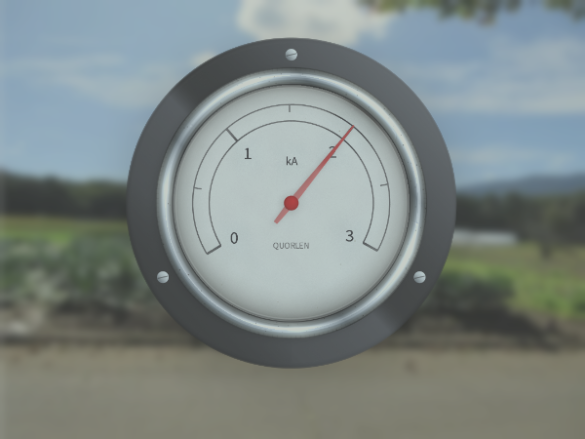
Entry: 2 kA
